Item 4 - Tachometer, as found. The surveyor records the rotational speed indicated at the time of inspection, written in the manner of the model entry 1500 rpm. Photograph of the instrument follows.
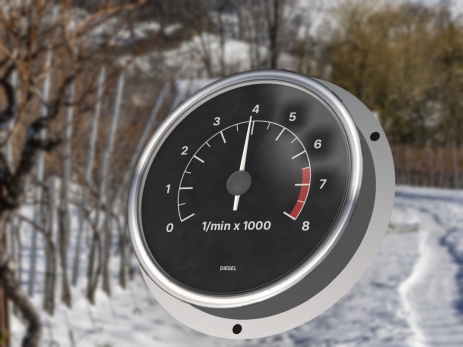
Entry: 4000 rpm
